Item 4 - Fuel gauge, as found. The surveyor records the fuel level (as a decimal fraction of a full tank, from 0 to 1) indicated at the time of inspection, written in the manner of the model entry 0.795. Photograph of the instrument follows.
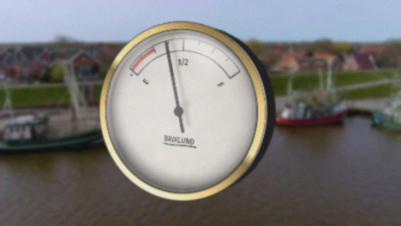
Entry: 0.375
